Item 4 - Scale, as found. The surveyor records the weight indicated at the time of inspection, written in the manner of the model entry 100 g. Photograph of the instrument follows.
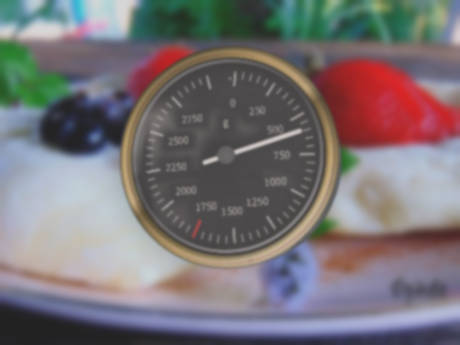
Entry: 600 g
